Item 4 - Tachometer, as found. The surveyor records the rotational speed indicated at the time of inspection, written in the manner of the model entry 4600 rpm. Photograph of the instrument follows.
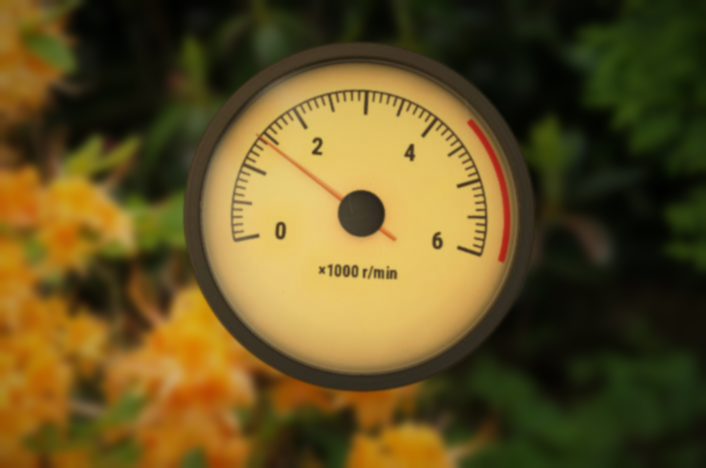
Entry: 1400 rpm
